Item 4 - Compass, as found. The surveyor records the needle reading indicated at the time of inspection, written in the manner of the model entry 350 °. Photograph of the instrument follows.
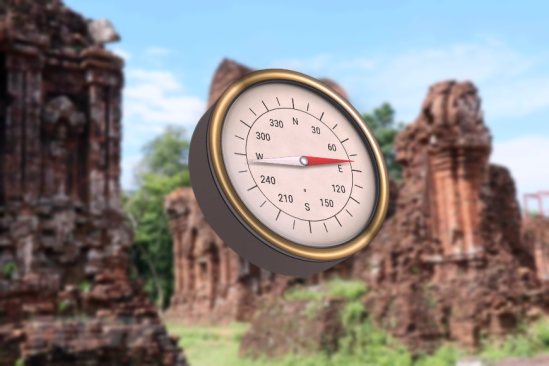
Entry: 82.5 °
